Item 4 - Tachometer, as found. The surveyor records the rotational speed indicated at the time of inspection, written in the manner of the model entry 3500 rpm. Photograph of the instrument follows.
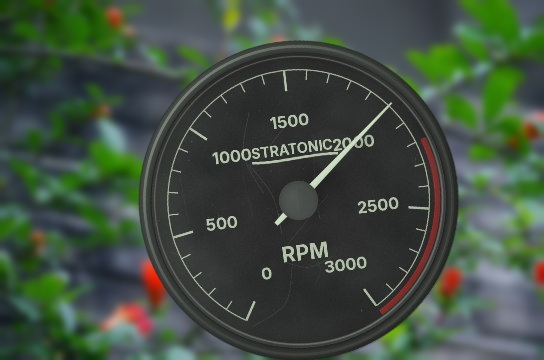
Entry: 2000 rpm
